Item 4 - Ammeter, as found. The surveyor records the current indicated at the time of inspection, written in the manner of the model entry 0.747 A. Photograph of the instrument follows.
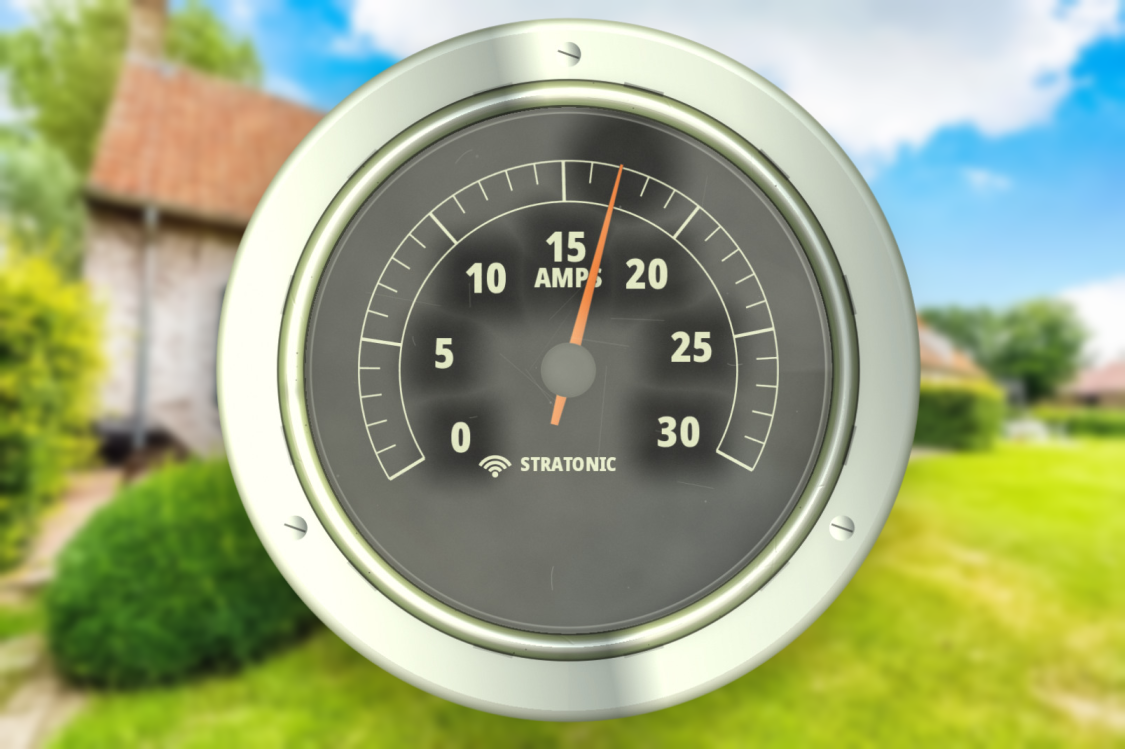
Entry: 17 A
